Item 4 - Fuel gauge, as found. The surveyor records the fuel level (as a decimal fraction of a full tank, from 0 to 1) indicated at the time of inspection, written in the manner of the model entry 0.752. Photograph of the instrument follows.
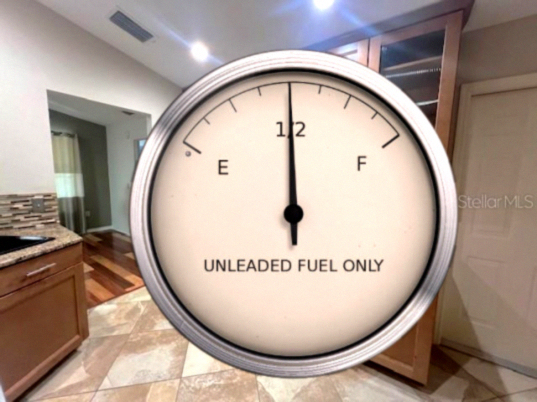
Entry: 0.5
